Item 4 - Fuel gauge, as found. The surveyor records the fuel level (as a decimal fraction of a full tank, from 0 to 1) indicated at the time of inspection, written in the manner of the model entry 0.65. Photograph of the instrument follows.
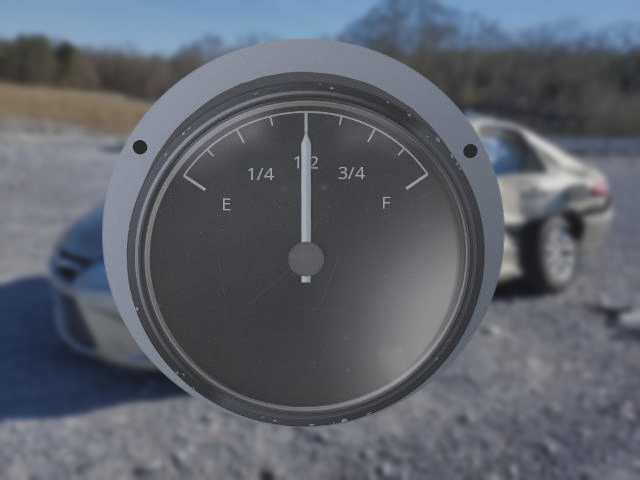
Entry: 0.5
